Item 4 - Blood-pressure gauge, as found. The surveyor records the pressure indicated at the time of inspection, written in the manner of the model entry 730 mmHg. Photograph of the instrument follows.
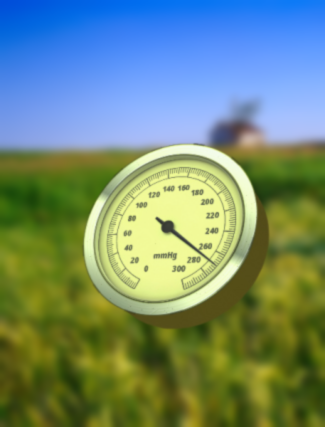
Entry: 270 mmHg
